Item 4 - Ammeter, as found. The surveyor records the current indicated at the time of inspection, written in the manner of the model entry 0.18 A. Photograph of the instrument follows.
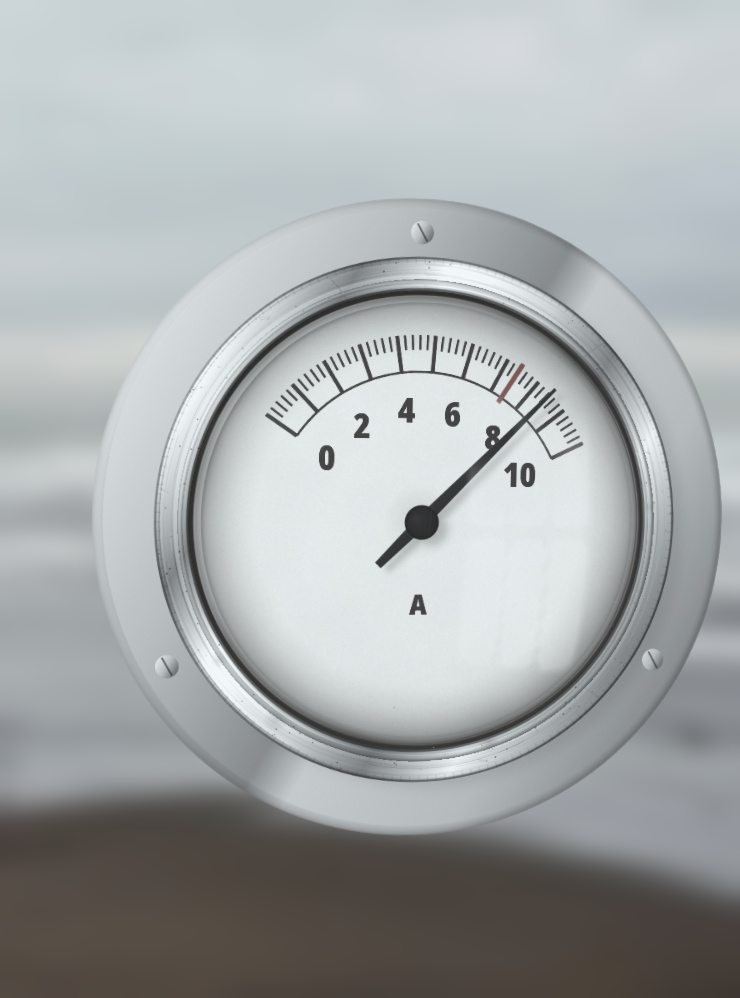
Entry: 8.4 A
